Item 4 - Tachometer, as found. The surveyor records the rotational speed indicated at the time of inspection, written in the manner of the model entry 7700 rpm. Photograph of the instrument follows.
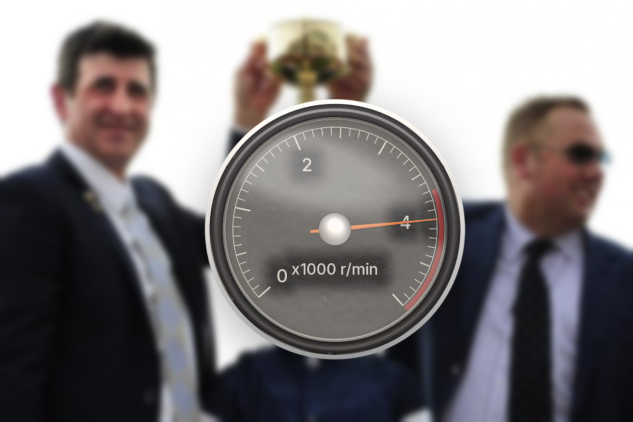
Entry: 4000 rpm
